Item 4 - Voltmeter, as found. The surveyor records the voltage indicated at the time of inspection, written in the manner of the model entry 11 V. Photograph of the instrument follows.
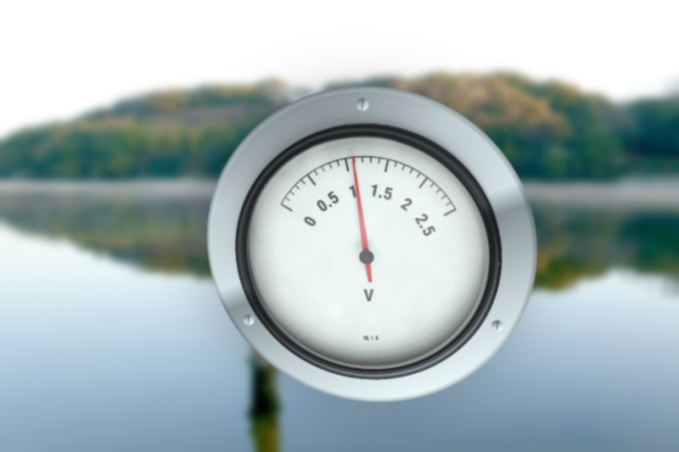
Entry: 1.1 V
